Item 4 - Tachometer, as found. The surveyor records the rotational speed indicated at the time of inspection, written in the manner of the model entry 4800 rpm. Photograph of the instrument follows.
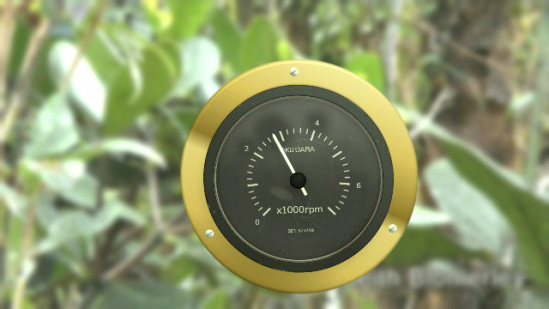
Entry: 2800 rpm
